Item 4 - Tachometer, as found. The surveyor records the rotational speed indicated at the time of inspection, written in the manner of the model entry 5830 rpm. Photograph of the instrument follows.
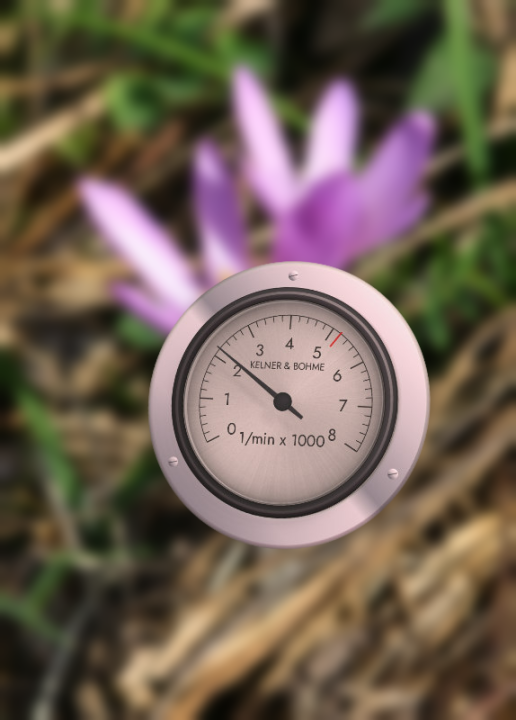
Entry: 2200 rpm
